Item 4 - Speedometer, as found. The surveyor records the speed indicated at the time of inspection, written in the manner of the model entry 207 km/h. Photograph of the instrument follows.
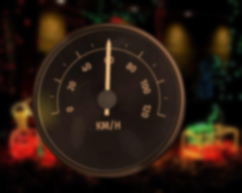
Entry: 60 km/h
